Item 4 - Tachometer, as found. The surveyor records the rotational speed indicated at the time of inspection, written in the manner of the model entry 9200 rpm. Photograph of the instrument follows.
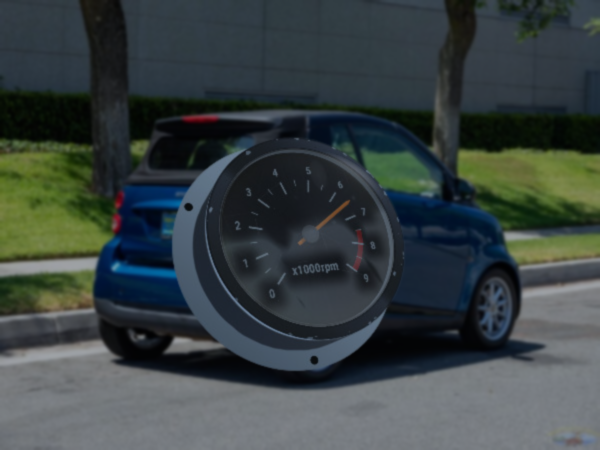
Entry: 6500 rpm
